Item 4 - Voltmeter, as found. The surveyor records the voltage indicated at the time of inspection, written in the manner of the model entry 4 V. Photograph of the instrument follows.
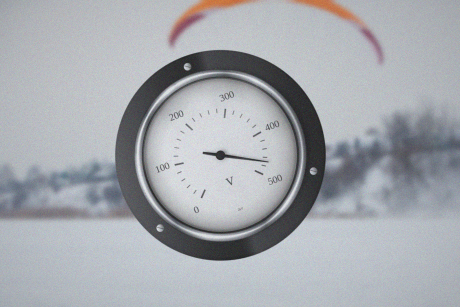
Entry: 470 V
